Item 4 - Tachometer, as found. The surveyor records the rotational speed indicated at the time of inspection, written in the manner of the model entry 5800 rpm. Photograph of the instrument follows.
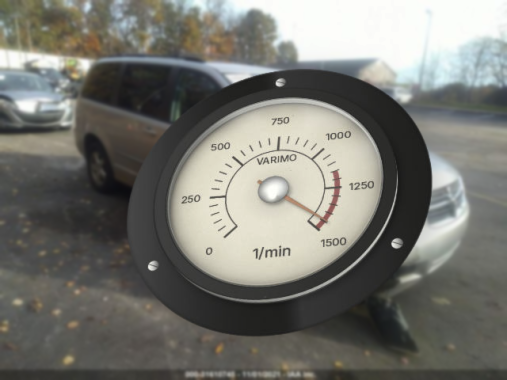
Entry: 1450 rpm
